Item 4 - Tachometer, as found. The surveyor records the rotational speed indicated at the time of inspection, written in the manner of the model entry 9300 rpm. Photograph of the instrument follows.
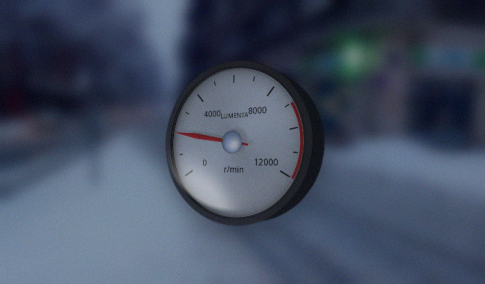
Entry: 2000 rpm
